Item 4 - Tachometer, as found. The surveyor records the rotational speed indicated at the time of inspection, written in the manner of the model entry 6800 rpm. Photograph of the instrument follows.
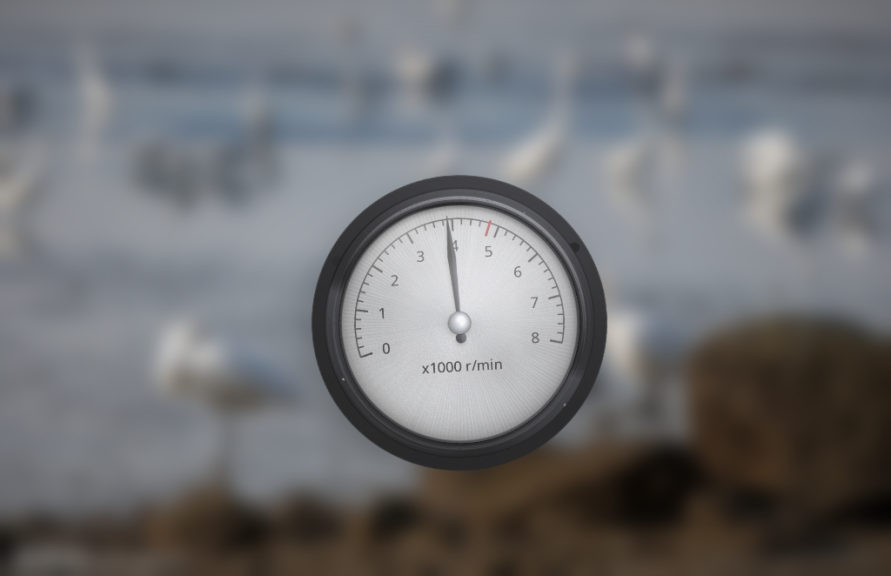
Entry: 3900 rpm
